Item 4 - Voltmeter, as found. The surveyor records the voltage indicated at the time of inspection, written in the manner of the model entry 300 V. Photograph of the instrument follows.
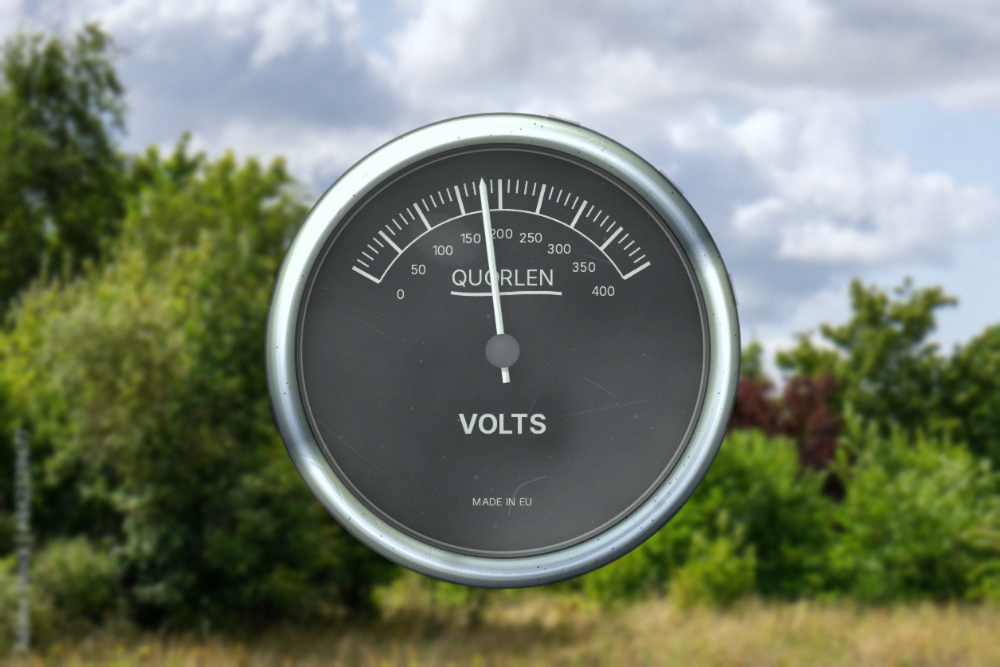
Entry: 180 V
